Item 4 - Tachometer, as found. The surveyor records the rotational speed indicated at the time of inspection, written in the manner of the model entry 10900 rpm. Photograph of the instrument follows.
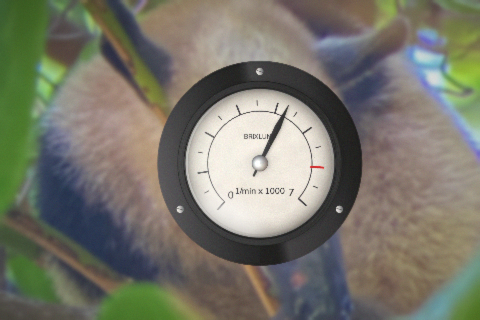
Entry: 4250 rpm
